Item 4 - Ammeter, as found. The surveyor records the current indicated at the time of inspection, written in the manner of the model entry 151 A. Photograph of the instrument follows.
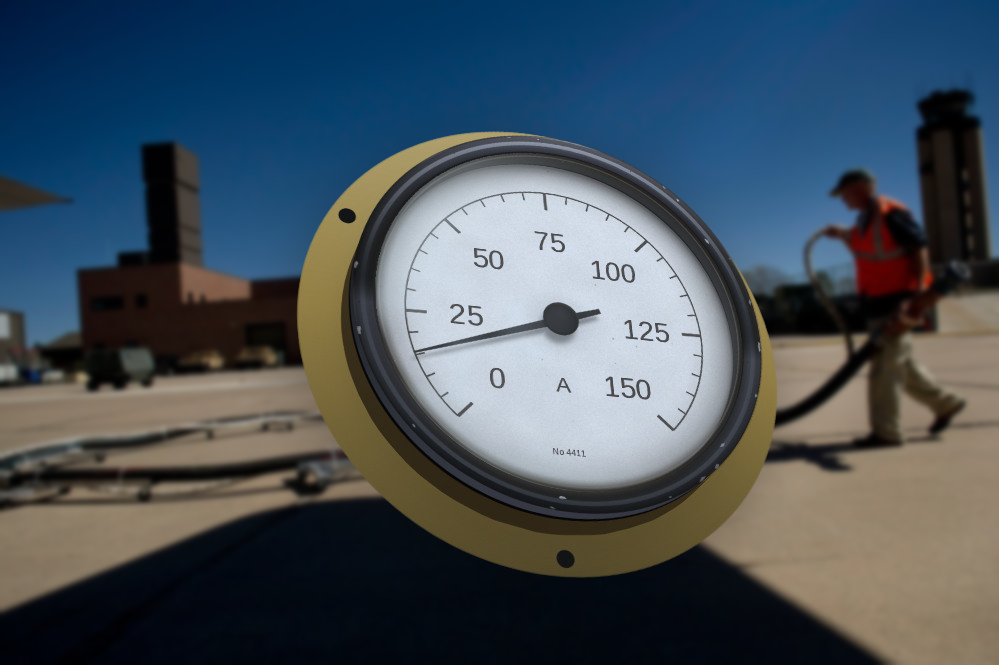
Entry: 15 A
